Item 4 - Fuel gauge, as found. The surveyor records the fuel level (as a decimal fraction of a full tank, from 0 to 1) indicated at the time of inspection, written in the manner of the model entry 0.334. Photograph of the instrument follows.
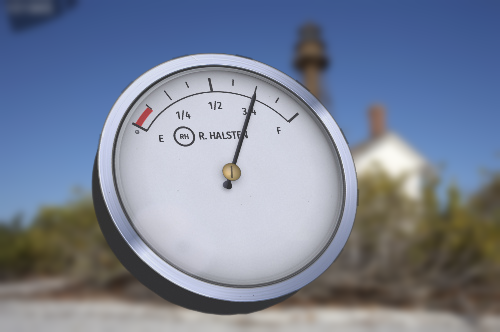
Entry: 0.75
